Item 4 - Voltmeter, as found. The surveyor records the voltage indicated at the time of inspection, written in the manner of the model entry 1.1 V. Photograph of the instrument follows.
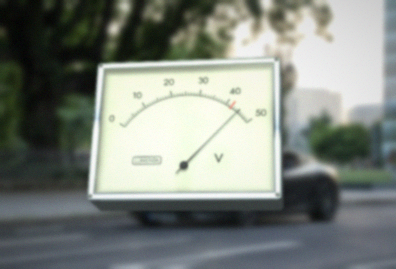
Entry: 45 V
